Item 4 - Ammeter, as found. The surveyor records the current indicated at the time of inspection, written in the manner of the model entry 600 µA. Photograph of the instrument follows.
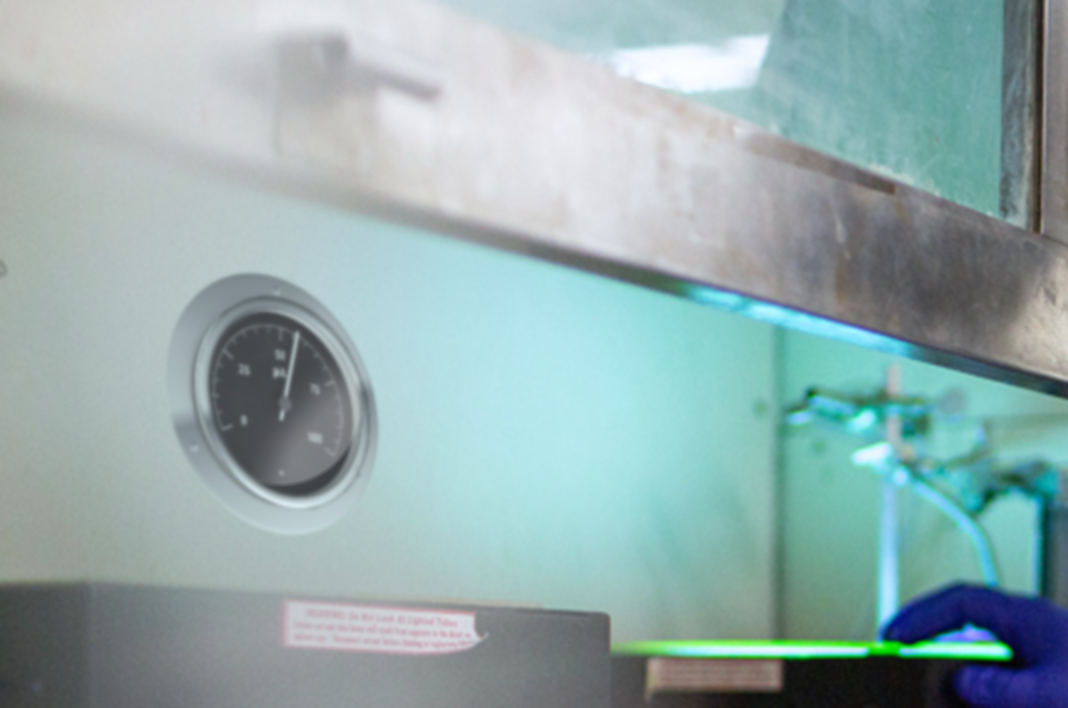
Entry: 55 µA
